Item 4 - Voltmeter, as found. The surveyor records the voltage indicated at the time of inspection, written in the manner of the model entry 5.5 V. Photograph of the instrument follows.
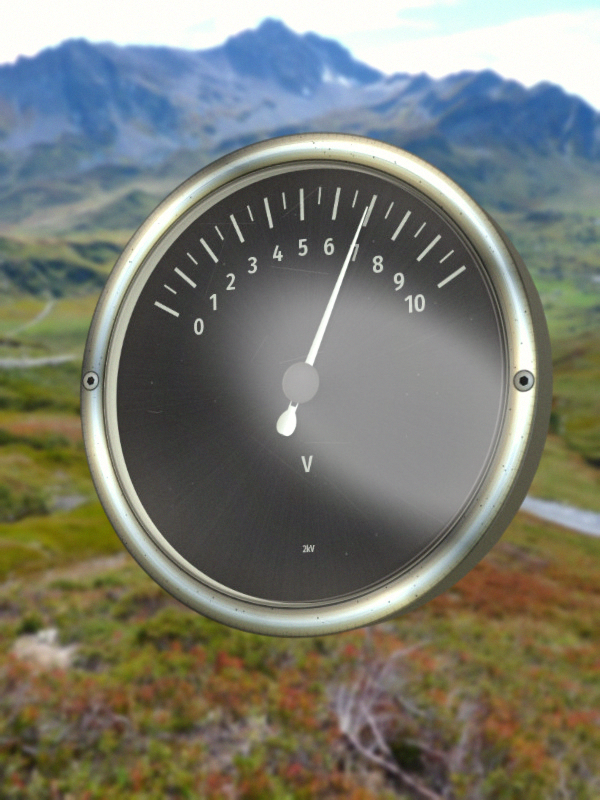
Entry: 7 V
